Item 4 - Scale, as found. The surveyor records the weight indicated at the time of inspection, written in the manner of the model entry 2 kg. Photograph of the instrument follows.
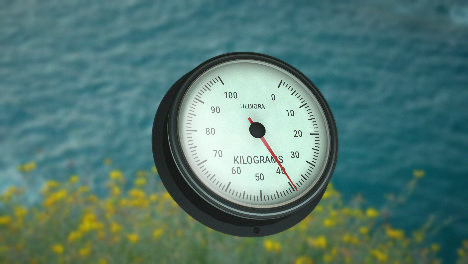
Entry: 40 kg
